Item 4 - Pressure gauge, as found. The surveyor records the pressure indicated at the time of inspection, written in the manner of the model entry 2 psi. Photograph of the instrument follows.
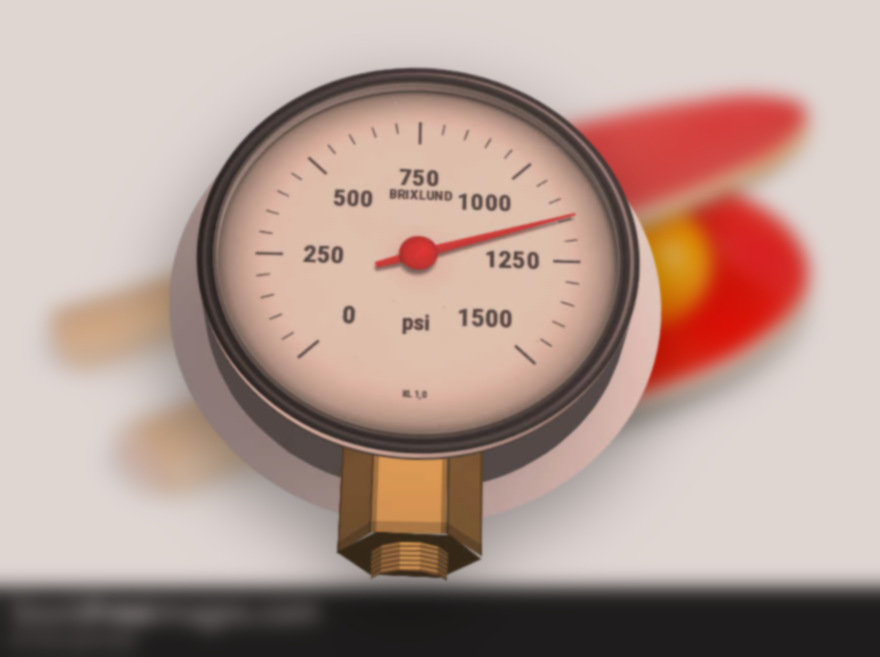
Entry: 1150 psi
